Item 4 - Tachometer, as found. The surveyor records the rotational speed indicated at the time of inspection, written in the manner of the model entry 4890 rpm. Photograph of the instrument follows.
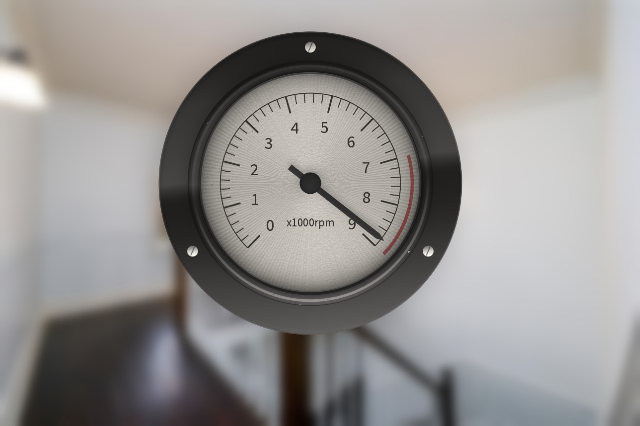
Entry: 8800 rpm
